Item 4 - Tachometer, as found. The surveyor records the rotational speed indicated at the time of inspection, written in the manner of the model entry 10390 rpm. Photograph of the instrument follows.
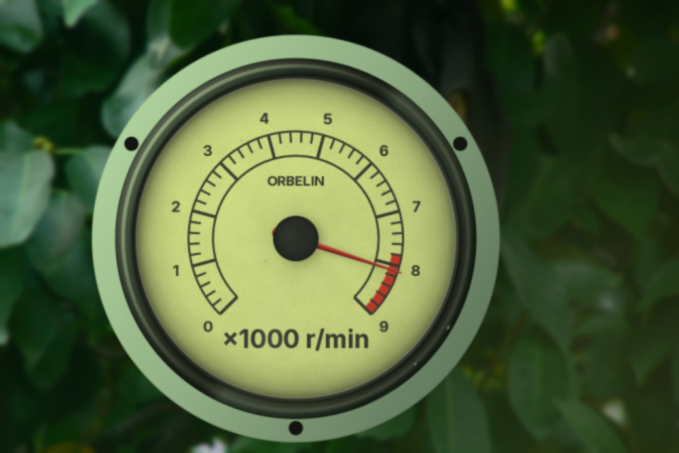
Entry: 8100 rpm
